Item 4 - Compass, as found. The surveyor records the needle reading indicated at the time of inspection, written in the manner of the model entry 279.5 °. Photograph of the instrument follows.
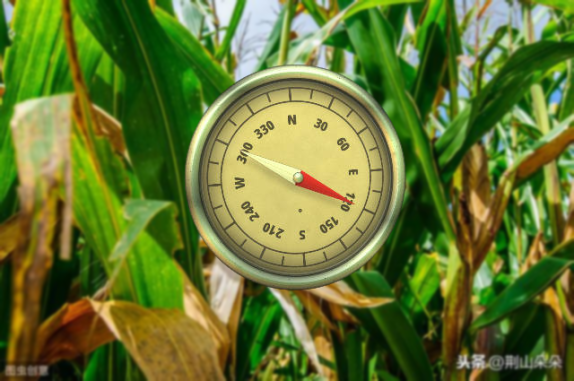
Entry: 120 °
